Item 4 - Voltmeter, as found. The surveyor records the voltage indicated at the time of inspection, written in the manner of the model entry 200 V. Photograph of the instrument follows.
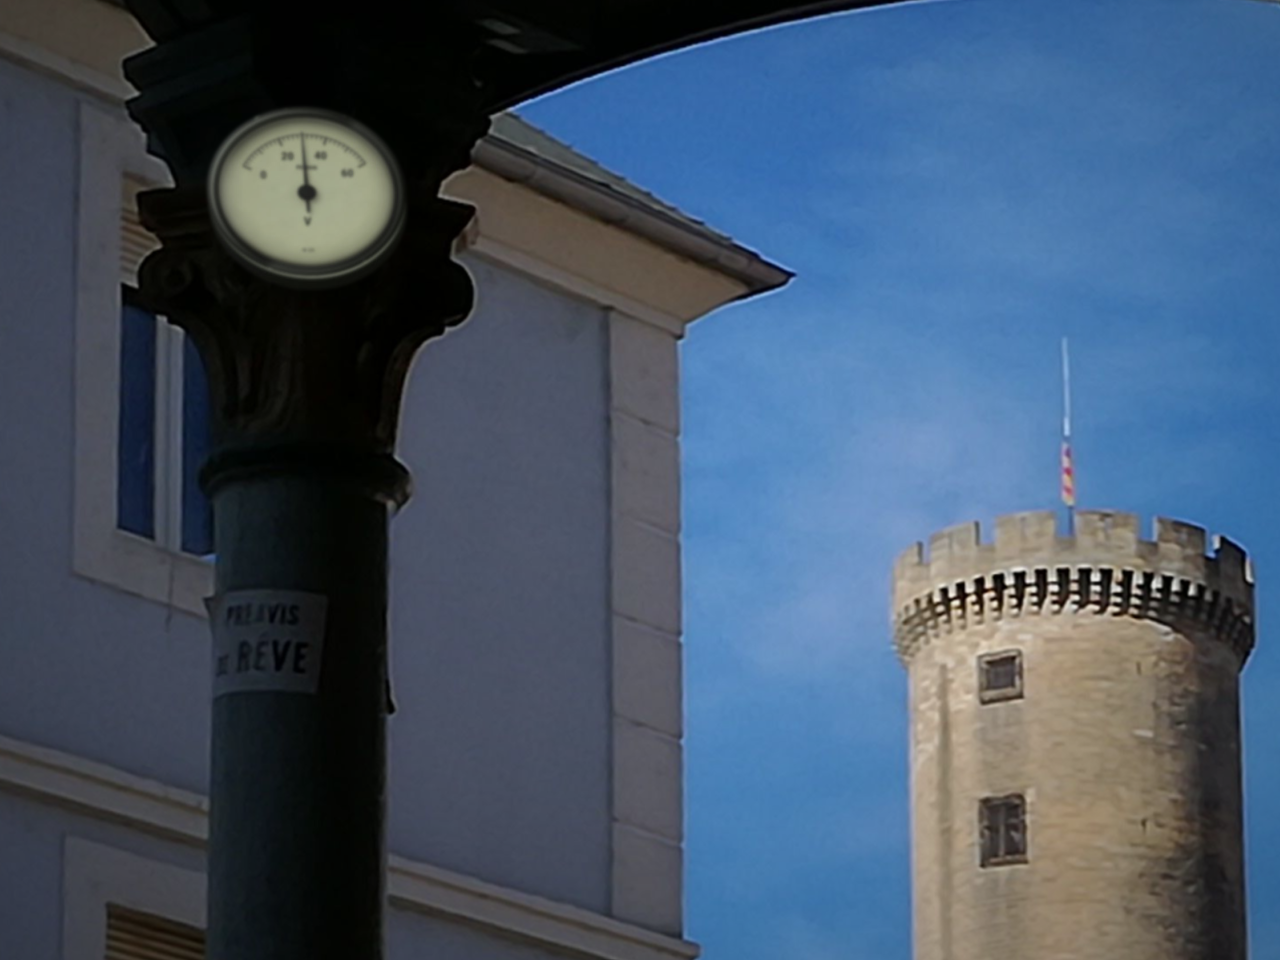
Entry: 30 V
